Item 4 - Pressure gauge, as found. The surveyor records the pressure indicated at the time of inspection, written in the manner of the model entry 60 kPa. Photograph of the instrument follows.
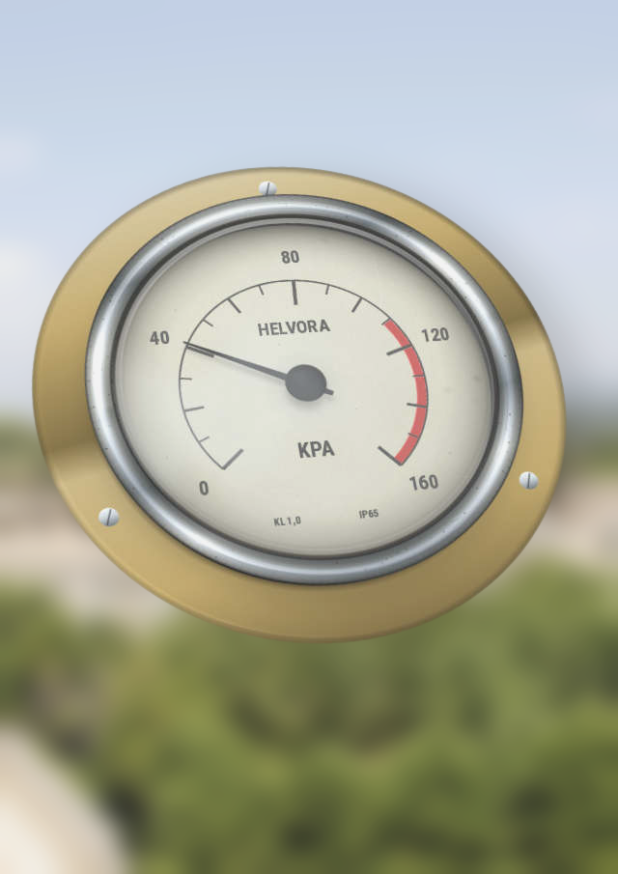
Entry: 40 kPa
